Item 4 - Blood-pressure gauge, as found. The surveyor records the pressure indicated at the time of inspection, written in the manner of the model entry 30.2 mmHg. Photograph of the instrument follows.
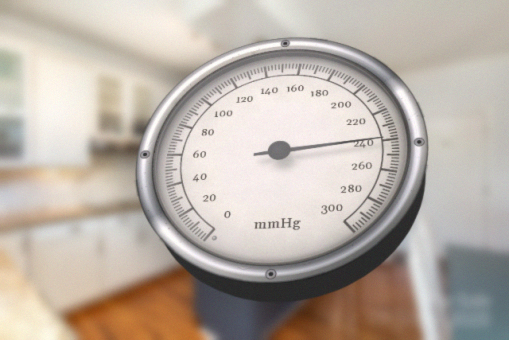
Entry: 240 mmHg
